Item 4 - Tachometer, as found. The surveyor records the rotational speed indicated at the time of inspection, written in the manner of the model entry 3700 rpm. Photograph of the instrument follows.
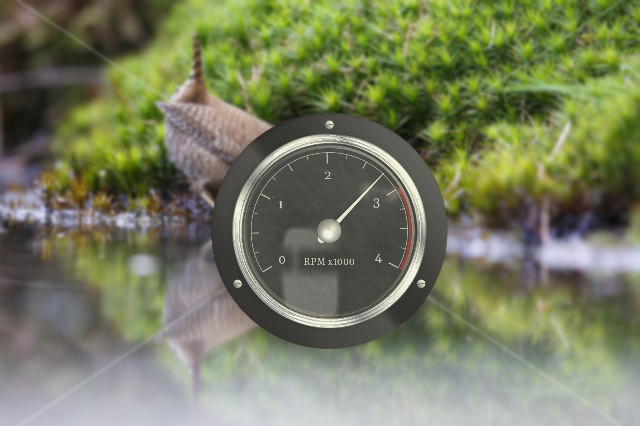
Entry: 2750 rpm
